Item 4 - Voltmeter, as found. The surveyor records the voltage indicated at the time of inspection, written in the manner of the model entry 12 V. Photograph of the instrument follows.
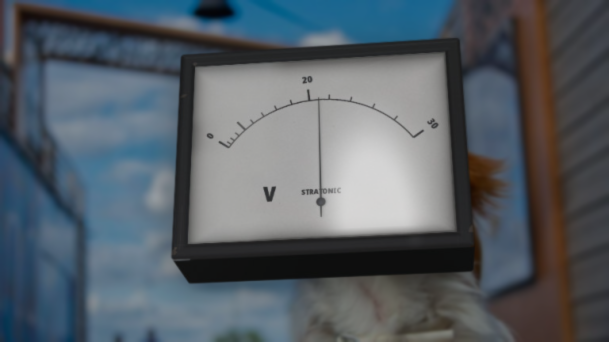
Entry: 21 V
